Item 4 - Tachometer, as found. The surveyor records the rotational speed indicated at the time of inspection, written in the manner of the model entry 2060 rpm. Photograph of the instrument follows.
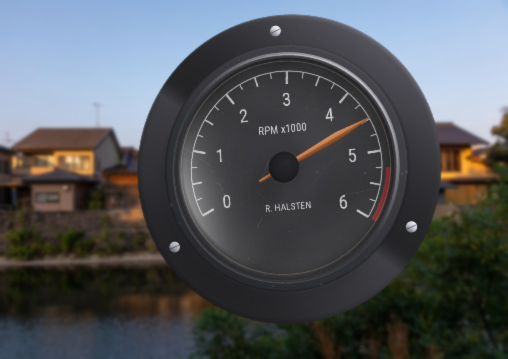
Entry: 4500 rpm
